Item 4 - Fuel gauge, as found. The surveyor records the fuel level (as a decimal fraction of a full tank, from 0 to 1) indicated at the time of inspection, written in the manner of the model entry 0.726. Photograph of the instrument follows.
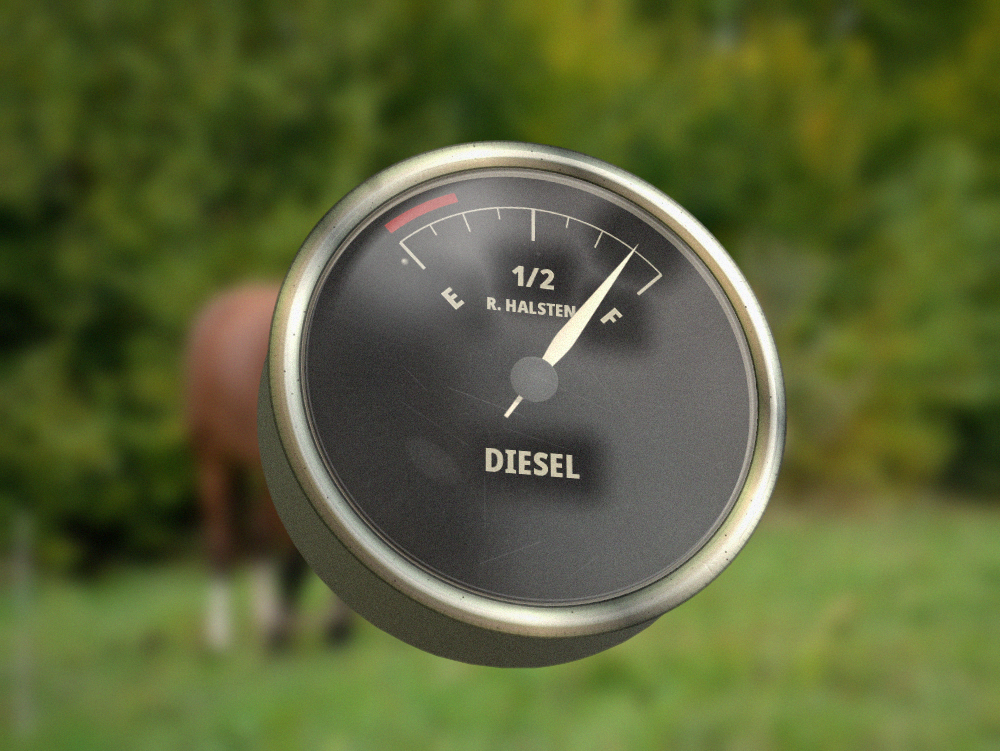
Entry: 0.875
